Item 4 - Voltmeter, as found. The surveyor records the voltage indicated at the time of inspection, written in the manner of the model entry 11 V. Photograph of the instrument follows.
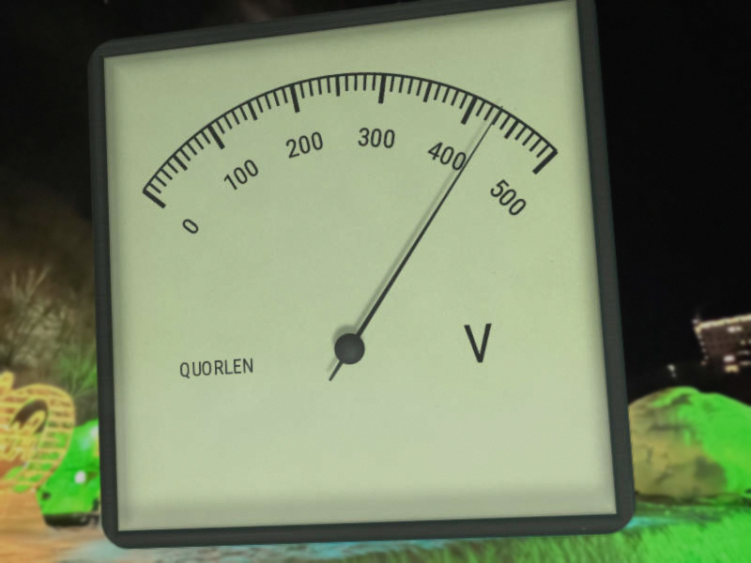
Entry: 430 V
